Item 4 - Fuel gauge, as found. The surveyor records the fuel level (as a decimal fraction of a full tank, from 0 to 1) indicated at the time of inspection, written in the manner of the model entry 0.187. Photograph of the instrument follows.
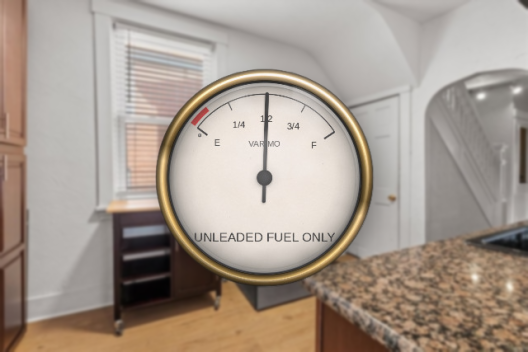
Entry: 0.5
